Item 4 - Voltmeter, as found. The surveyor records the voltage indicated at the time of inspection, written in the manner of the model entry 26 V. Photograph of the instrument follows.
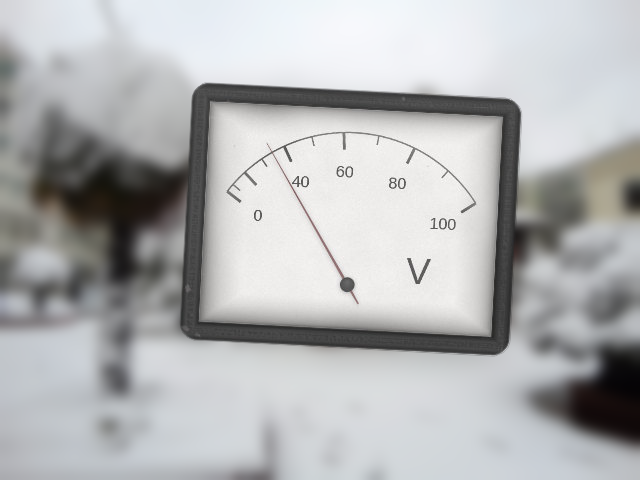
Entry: 35 V
